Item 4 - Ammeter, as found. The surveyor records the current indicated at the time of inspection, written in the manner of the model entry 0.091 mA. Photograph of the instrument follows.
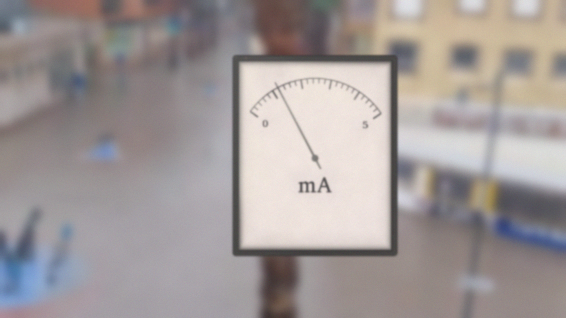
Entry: 1.2 mA
